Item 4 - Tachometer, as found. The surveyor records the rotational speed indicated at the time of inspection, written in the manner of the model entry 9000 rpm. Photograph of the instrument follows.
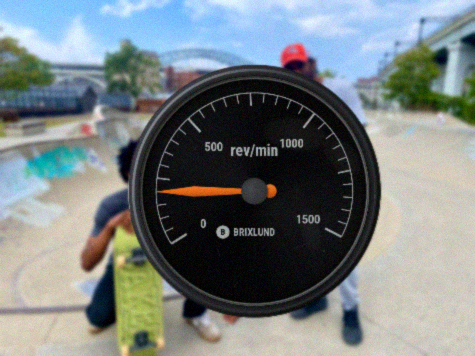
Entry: 200 rpm
